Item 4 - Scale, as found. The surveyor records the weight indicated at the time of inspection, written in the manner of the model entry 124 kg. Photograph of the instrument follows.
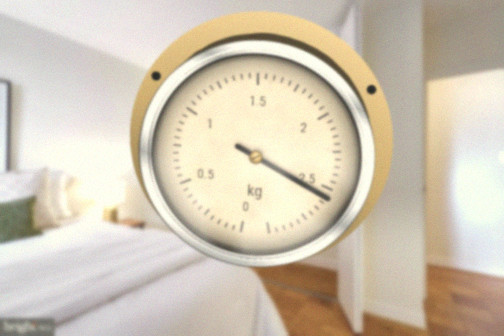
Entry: 2.55 kg
